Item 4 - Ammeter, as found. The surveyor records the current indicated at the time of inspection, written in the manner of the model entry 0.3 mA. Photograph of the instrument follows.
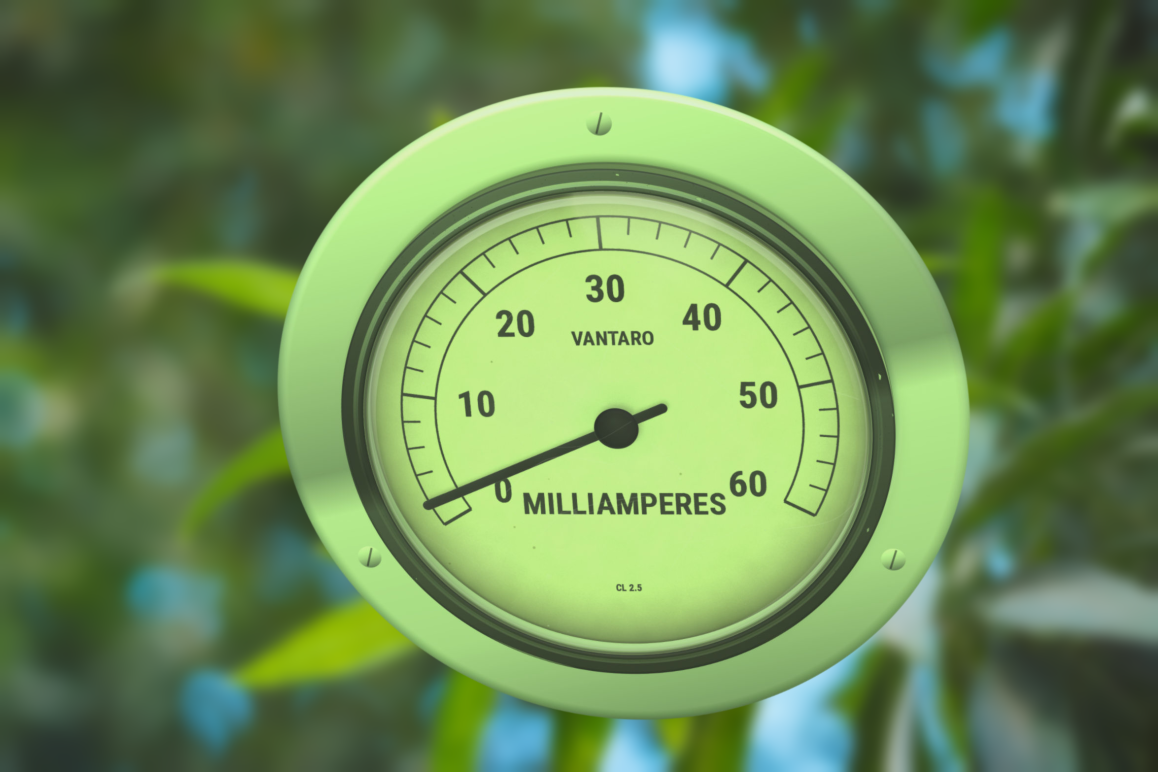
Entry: 2 mA
